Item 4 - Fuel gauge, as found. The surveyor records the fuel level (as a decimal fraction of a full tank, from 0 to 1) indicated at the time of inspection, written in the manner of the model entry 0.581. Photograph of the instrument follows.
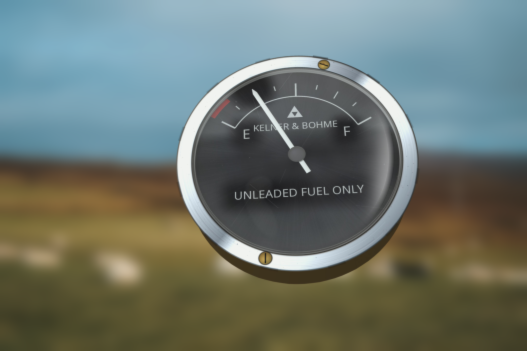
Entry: 0.25
